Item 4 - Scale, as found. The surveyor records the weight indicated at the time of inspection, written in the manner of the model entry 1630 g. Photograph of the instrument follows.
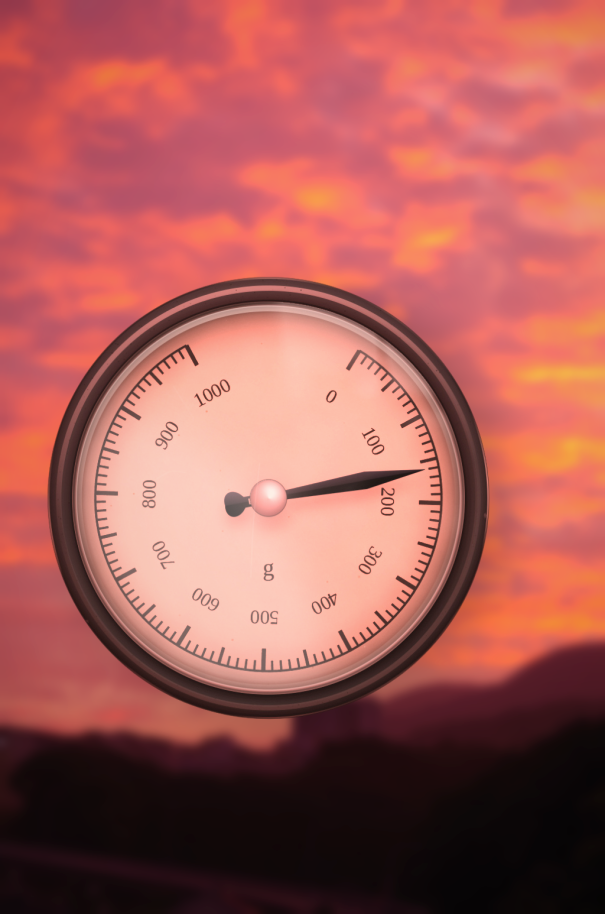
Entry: 160 g
